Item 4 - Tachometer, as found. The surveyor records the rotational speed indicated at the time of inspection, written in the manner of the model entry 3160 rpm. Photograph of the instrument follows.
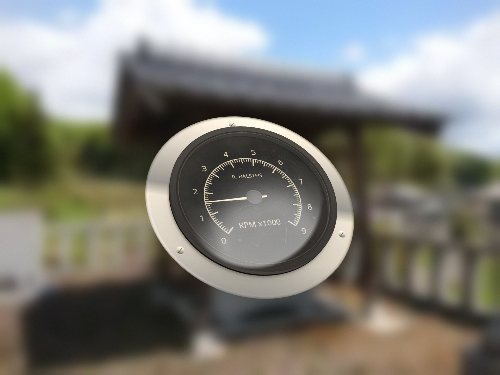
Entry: 1500 rpm
